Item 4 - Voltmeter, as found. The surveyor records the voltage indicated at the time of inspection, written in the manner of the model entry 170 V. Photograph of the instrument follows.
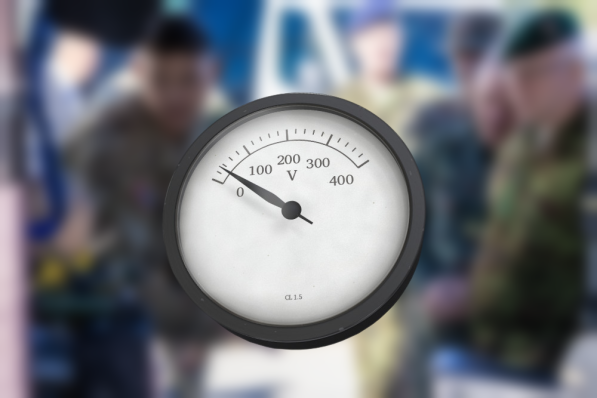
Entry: 30 V
